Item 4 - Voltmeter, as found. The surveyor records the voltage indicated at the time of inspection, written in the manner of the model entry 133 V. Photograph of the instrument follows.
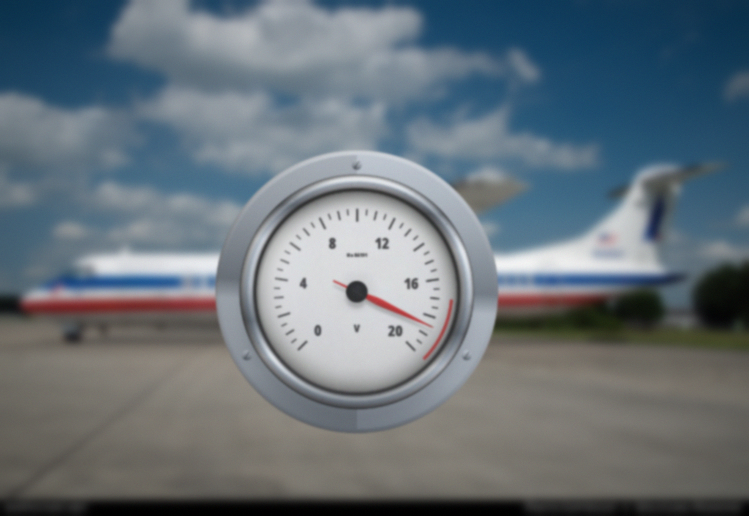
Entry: 18.5 V
